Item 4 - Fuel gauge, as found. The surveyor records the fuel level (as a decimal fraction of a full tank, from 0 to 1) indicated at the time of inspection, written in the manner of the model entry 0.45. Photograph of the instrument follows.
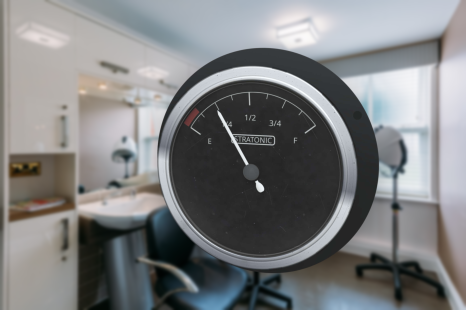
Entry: 0.25
